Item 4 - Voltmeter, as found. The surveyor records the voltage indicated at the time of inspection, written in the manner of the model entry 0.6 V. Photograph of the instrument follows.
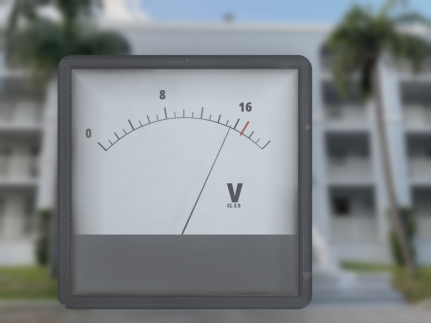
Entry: 15.5 V
